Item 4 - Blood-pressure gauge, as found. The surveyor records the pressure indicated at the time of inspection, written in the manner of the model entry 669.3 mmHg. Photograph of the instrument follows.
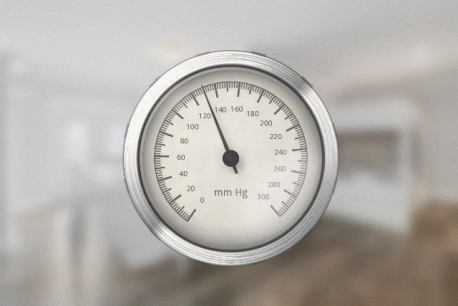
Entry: 130 mmHg
